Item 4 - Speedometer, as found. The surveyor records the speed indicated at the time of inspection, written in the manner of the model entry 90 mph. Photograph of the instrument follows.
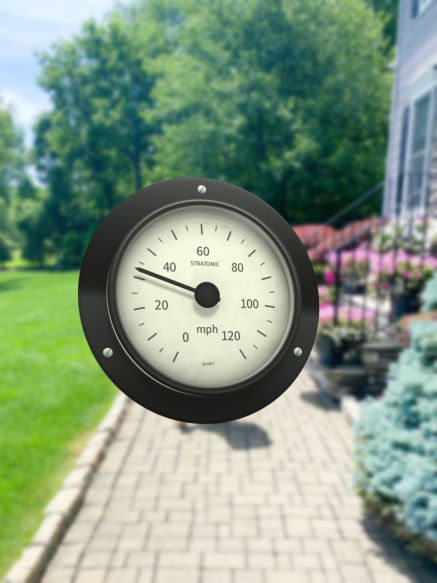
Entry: 32.5 mph
